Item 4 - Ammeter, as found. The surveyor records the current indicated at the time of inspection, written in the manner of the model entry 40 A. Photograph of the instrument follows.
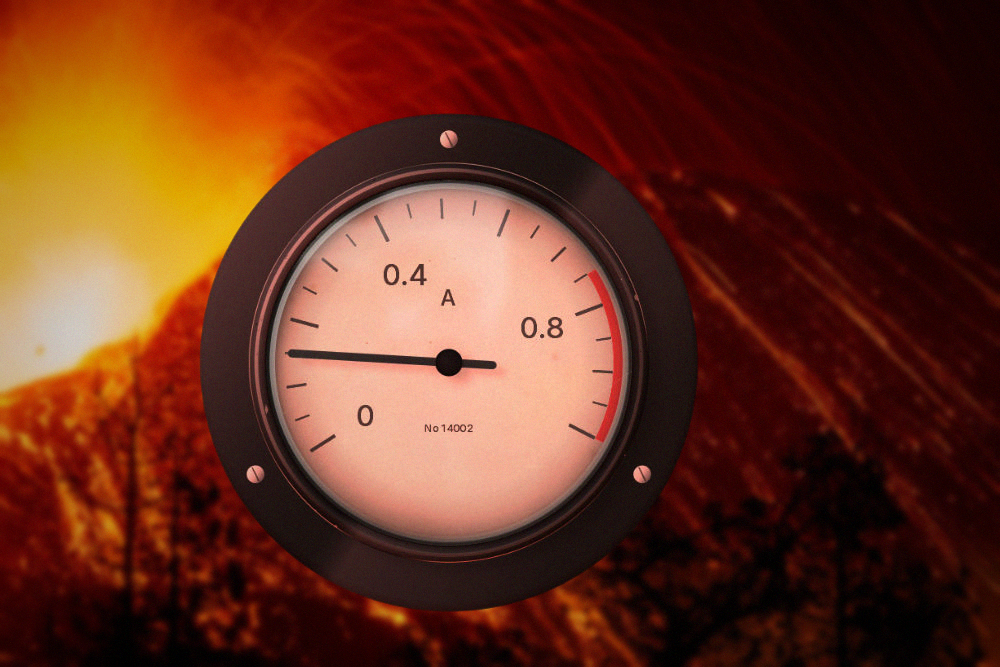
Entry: 0.15 A
